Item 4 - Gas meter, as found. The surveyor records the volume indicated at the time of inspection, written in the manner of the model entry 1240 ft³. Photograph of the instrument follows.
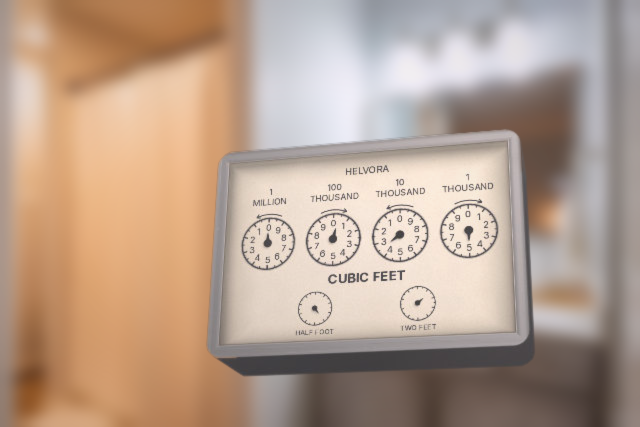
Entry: 3500 ft³
